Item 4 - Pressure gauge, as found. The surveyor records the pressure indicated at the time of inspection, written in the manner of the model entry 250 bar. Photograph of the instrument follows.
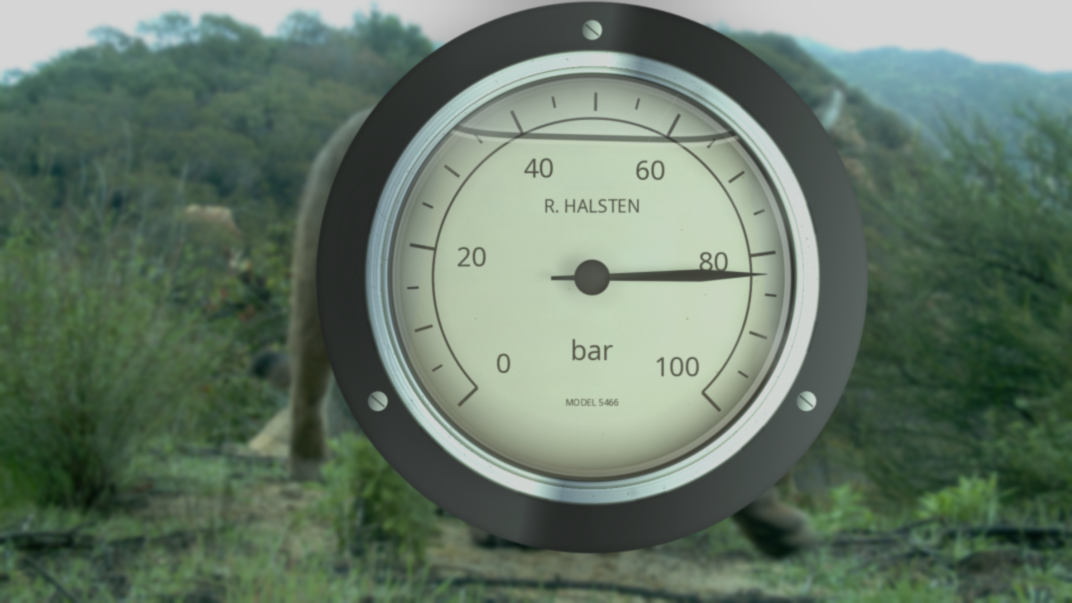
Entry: 82.5 bar
